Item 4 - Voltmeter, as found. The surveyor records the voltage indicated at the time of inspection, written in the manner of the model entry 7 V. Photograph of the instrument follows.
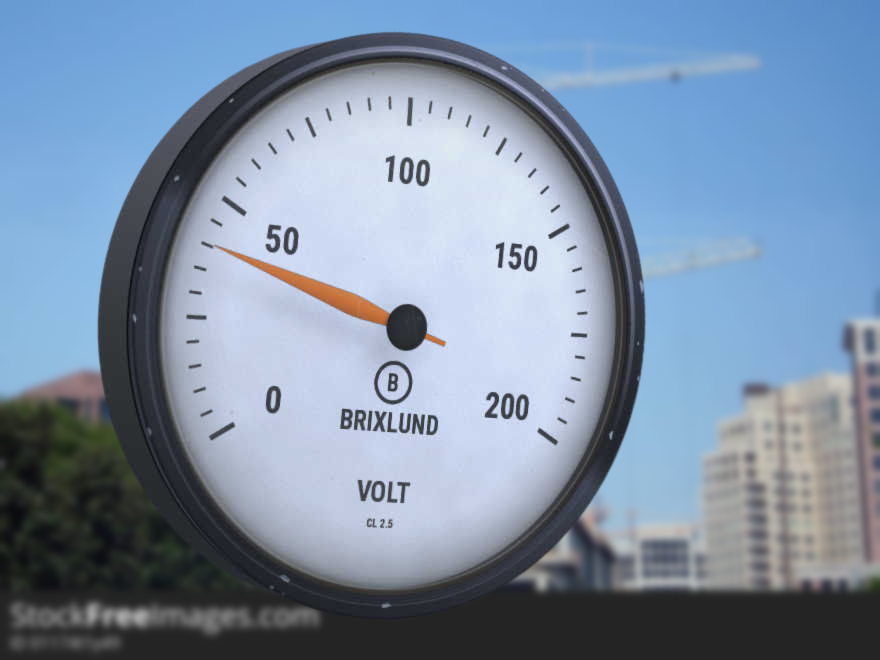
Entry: 40 V
